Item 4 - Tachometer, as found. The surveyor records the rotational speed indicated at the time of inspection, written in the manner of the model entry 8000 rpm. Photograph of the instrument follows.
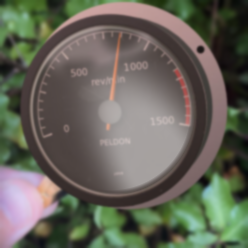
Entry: 850 rpm
